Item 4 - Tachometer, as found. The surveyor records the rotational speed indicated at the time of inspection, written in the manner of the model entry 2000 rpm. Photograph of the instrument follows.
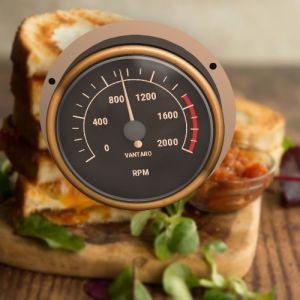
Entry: 950 rpm
